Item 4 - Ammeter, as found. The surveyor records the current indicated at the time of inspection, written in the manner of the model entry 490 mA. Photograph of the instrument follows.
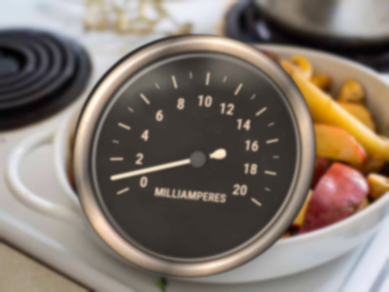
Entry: 1 mA
